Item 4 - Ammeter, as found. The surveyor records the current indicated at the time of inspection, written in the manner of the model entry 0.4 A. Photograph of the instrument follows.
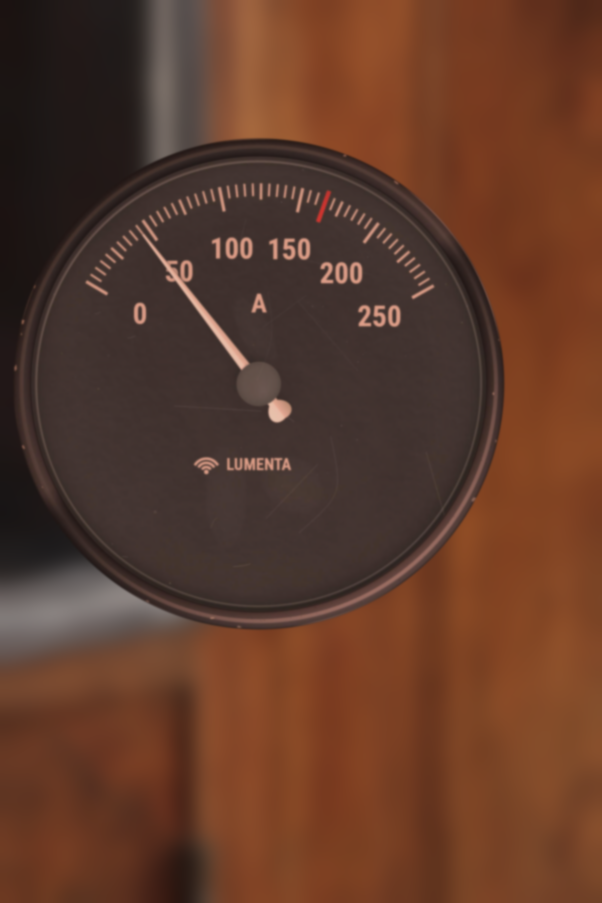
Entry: 45 A
